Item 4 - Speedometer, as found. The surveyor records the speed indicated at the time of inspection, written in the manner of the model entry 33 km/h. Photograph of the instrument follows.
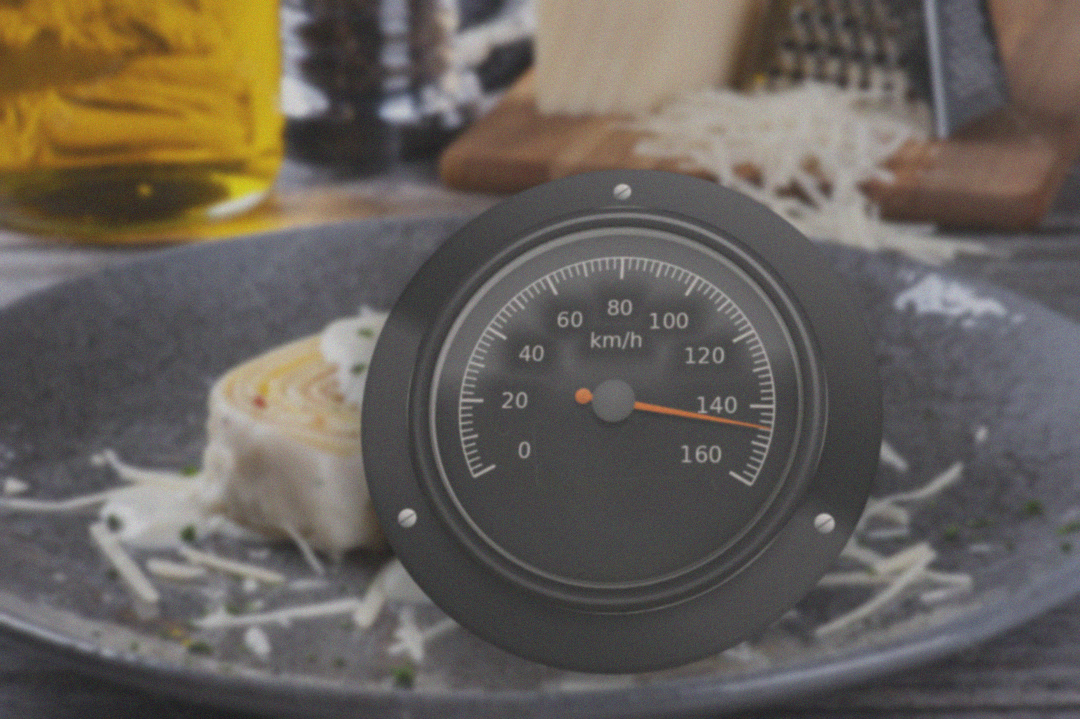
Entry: 146 km/h
